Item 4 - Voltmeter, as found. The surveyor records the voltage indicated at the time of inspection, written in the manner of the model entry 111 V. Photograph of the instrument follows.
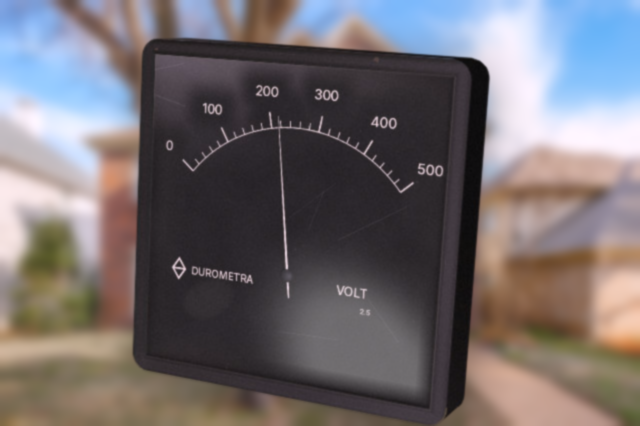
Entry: 220 V
